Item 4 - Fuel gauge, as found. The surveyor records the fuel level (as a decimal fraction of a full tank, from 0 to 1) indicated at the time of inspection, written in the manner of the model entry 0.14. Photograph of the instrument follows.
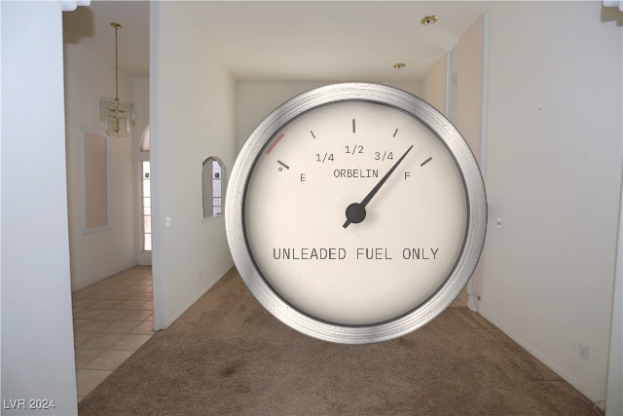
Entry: 0.875
